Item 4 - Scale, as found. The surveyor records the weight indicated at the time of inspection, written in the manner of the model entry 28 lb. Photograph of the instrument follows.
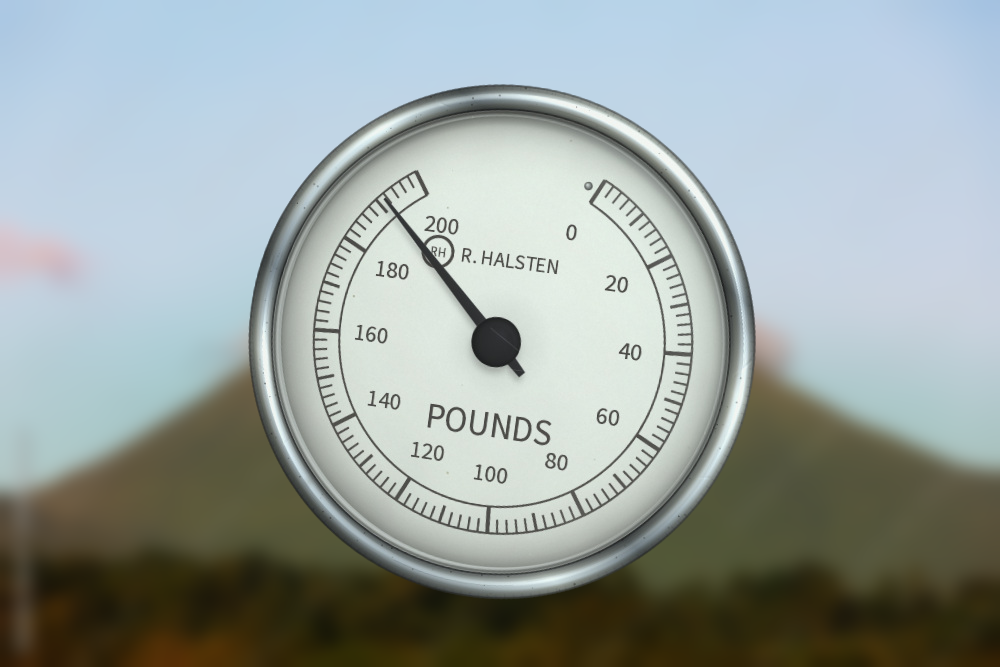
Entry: 192 lb
